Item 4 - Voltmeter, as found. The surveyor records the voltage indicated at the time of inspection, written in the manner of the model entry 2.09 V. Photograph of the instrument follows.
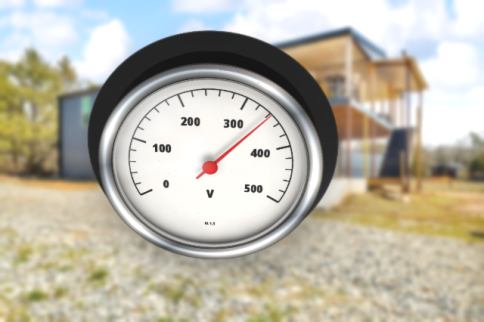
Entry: 340 V
